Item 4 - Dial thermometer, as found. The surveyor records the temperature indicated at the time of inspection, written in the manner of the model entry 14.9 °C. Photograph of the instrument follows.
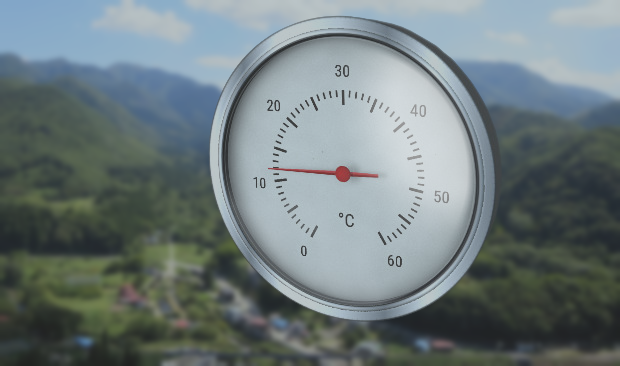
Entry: 12 °C
